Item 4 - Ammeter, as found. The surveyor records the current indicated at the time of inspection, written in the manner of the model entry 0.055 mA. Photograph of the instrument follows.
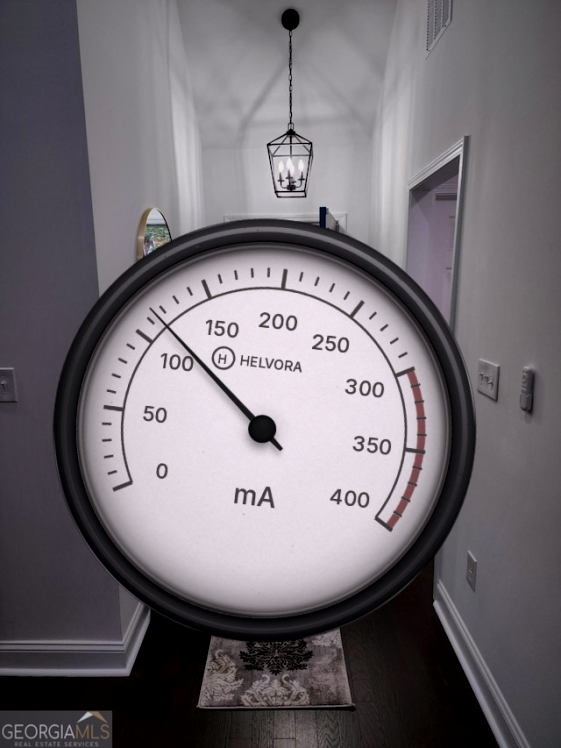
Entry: 115 mA
